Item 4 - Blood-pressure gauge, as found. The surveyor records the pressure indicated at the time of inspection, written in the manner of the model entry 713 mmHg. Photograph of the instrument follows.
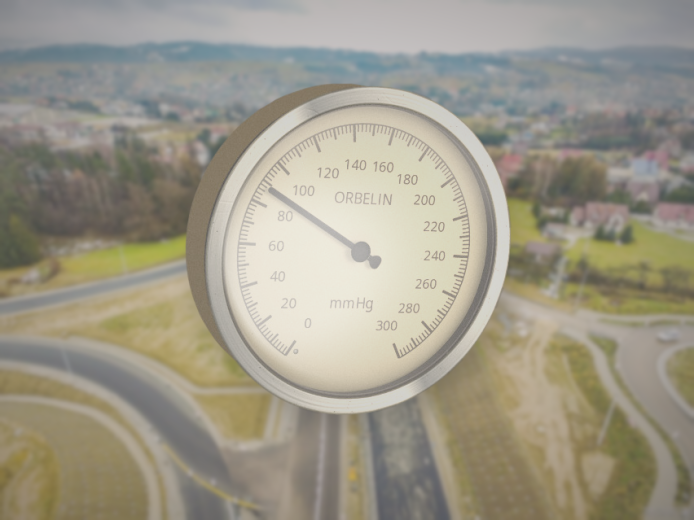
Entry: 88 mmHg
